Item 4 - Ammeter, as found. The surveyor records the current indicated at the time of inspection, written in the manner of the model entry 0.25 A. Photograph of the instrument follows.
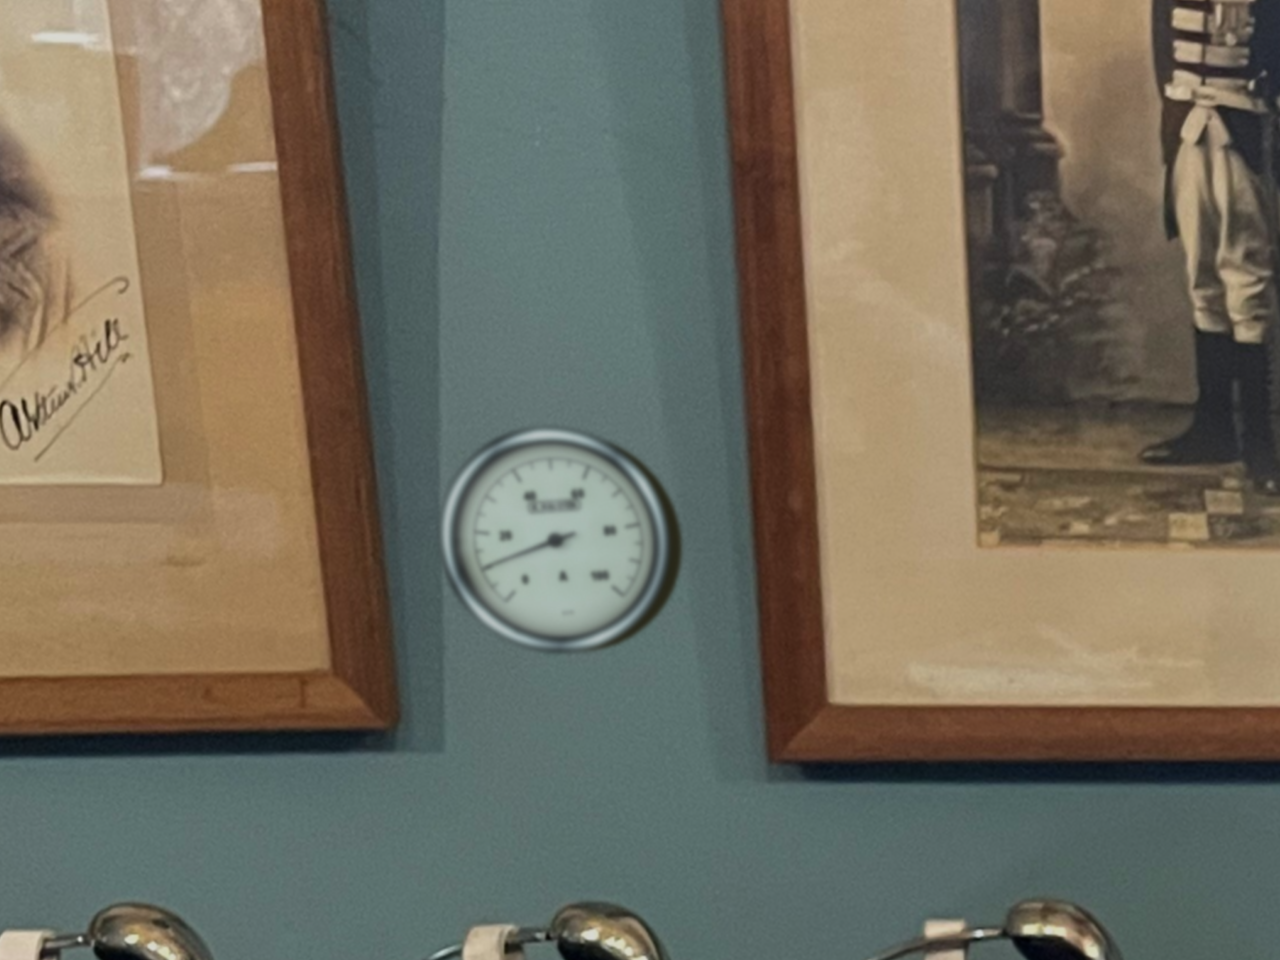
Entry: 10 A
